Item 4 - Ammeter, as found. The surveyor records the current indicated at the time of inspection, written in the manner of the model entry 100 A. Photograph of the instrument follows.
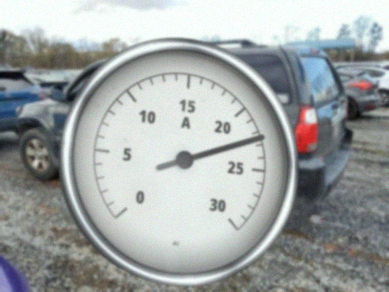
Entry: 22.5 A
